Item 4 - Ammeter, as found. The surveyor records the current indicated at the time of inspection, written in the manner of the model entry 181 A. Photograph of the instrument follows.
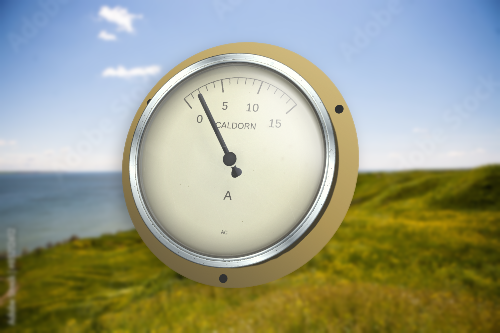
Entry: 2 A
